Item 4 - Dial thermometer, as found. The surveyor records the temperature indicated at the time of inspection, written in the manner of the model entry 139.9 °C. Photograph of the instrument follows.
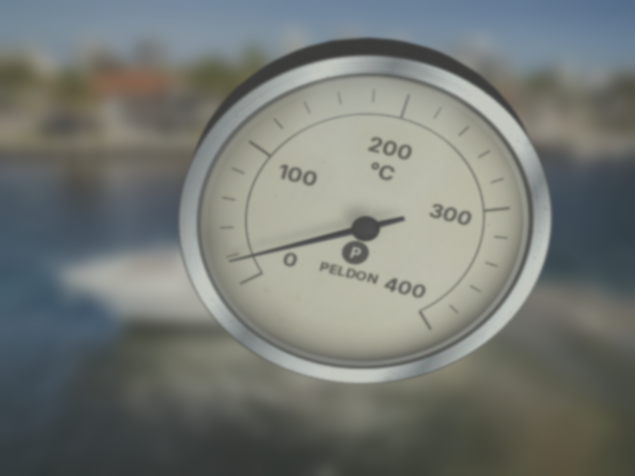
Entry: 20 °C
